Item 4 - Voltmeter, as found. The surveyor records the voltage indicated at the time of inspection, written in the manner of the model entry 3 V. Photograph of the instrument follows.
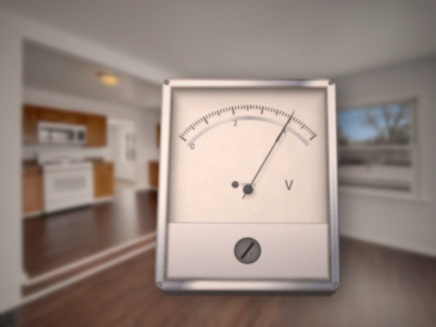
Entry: 4 V
